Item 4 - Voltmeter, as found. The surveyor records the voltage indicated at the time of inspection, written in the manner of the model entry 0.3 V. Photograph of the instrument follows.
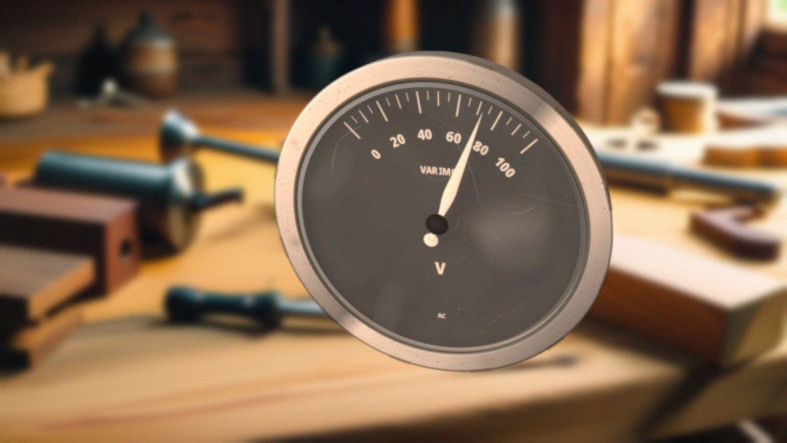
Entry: 72.5 V
